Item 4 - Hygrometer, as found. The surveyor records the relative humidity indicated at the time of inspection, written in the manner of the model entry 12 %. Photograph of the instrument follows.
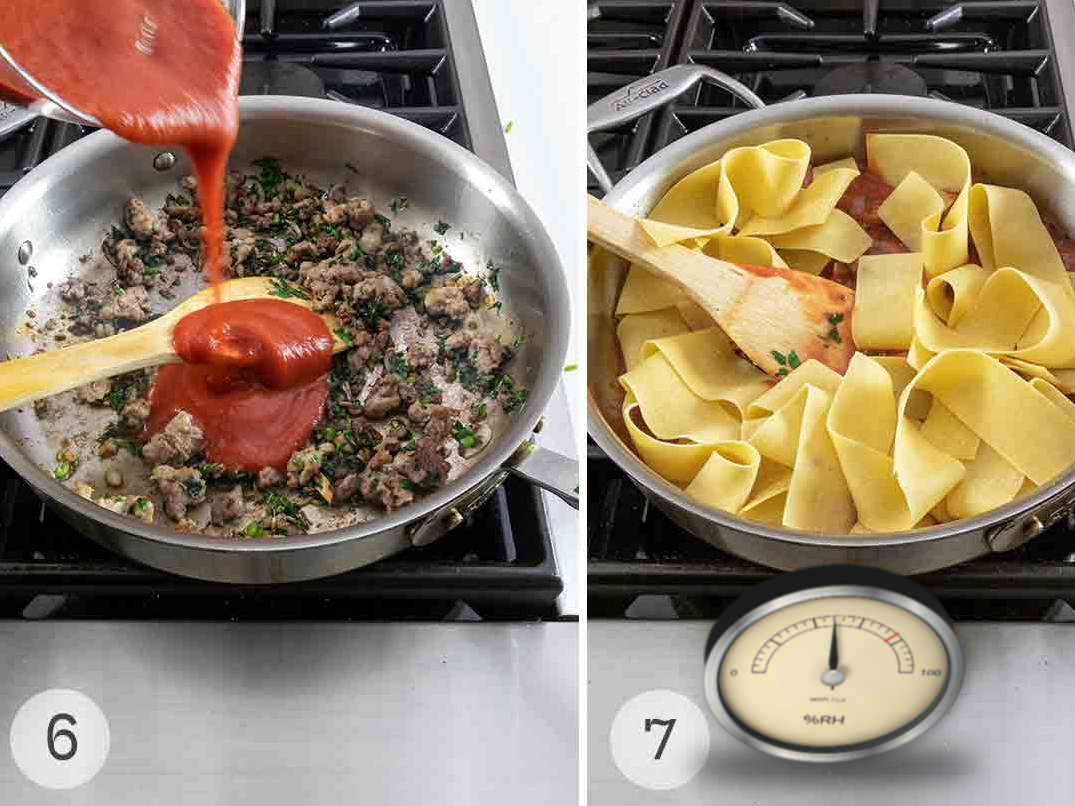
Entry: 48 %
